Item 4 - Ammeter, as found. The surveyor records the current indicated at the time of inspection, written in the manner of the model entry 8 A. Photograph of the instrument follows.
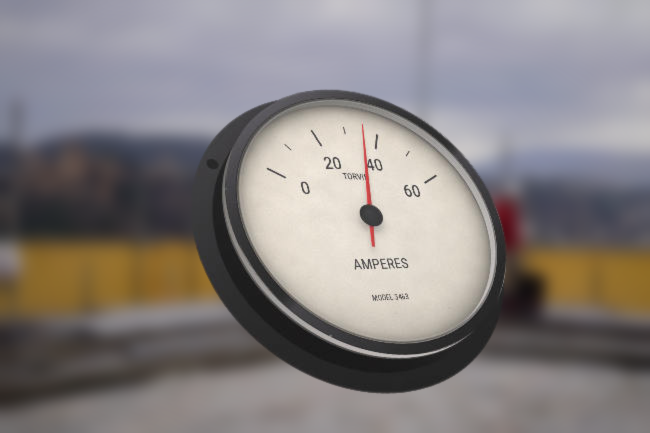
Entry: 35 A
